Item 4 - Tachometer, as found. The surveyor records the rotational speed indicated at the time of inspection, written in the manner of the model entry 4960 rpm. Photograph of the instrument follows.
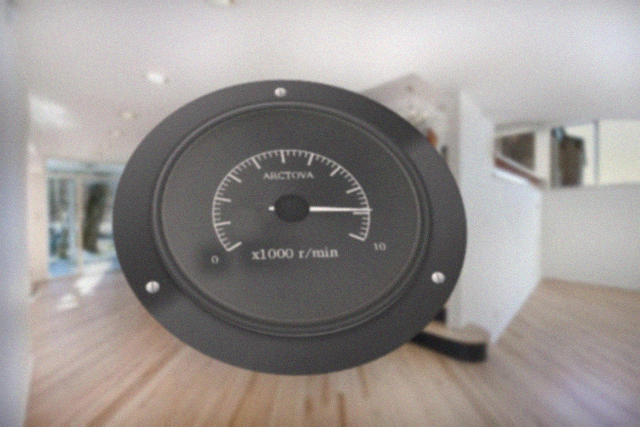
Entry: 9000 rpm
